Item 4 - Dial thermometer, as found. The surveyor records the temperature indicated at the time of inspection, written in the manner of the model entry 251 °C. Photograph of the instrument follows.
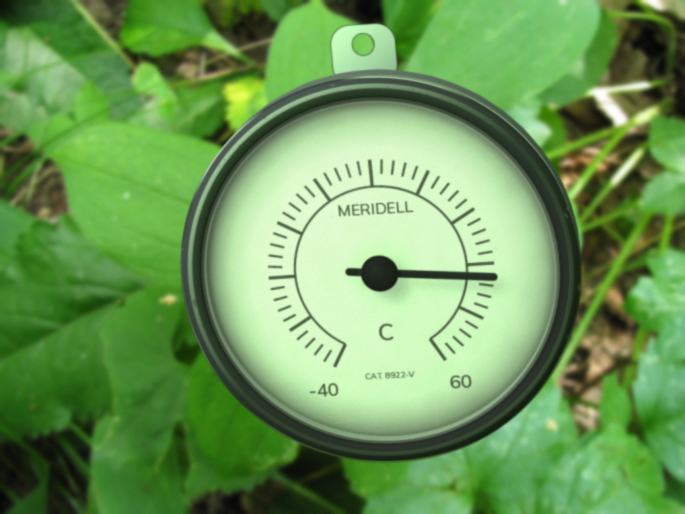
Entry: 42 °C
